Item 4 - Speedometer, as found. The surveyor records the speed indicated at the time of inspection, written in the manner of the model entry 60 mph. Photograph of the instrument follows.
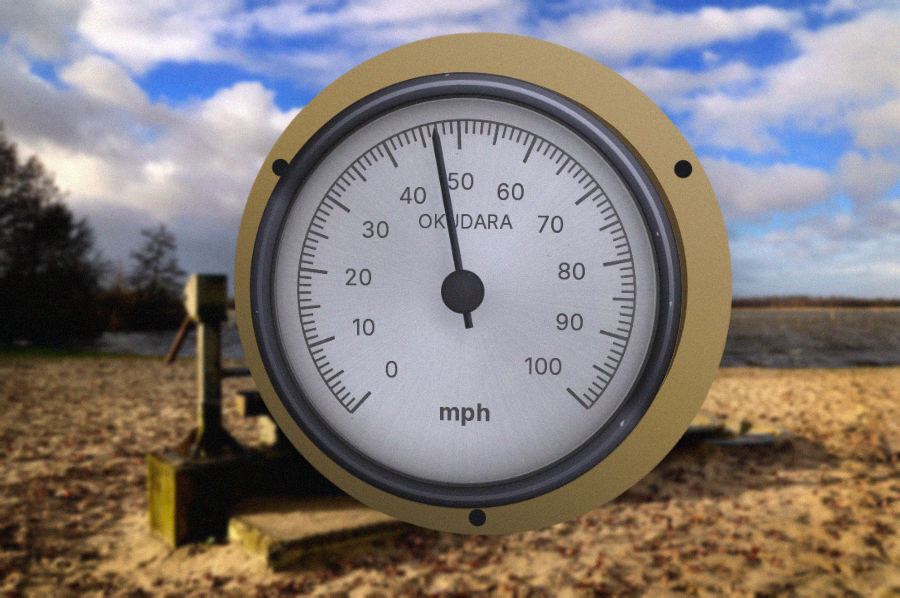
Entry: 47 mph
